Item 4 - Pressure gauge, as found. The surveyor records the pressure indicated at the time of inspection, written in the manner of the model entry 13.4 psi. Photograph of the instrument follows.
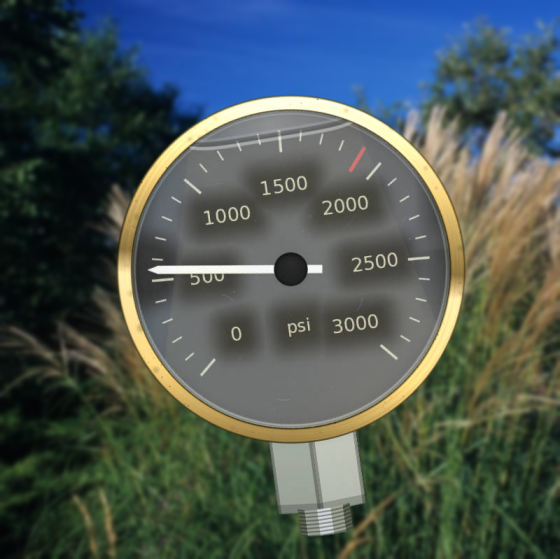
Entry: 550 psi
